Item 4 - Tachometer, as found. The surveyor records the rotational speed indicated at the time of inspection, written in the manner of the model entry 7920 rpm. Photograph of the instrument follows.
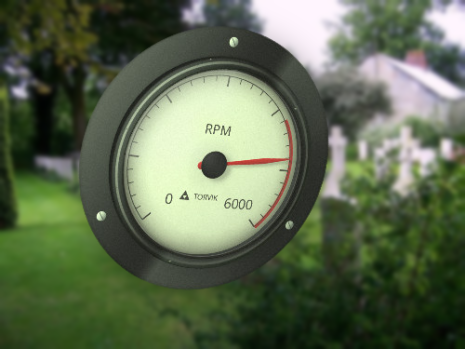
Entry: 4800 rpm
